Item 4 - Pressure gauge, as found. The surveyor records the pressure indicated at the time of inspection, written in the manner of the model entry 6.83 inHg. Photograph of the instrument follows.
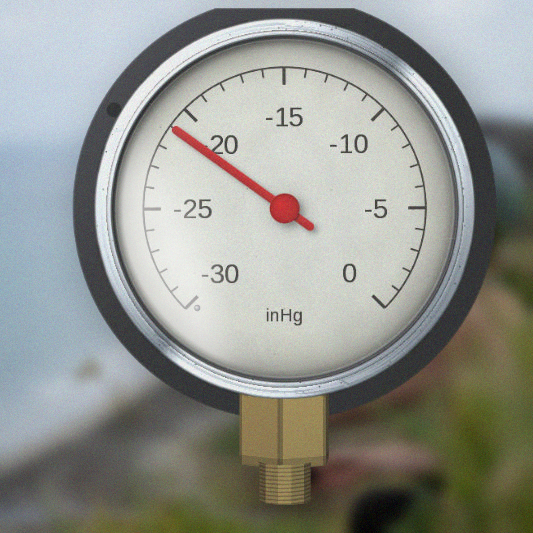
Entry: -21 inHg
